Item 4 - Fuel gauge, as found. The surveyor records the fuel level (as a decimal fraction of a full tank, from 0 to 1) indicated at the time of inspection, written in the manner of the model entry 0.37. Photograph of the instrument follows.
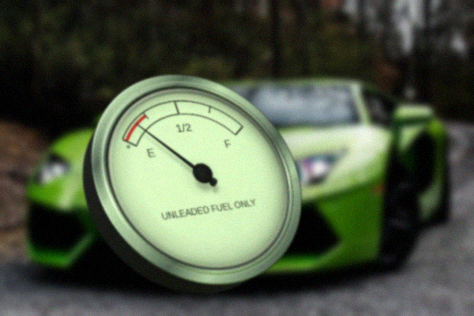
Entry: 0.125
